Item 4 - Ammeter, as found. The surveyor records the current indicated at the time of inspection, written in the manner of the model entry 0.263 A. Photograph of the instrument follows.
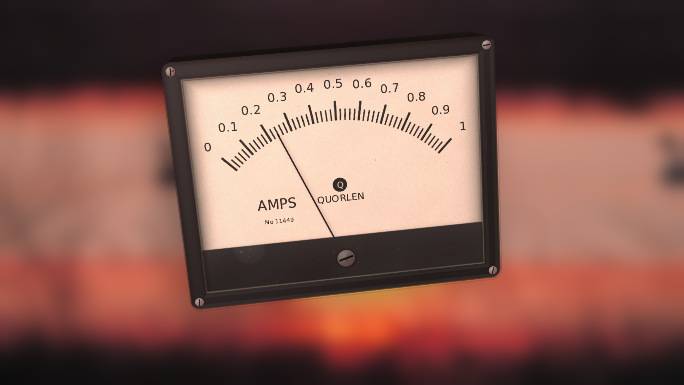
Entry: 0.24 A
